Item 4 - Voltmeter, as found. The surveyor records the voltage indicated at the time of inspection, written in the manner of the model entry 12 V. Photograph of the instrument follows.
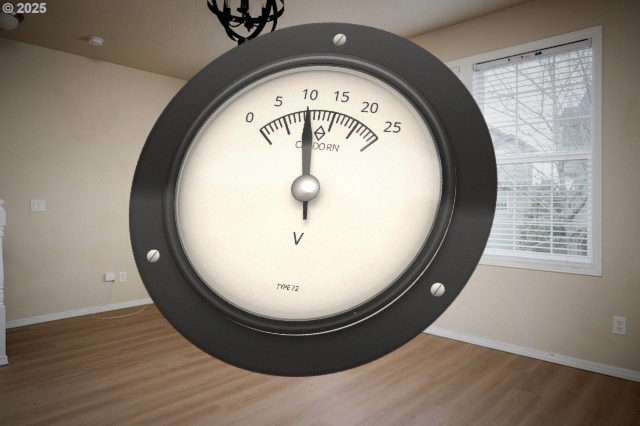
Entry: 10 V
